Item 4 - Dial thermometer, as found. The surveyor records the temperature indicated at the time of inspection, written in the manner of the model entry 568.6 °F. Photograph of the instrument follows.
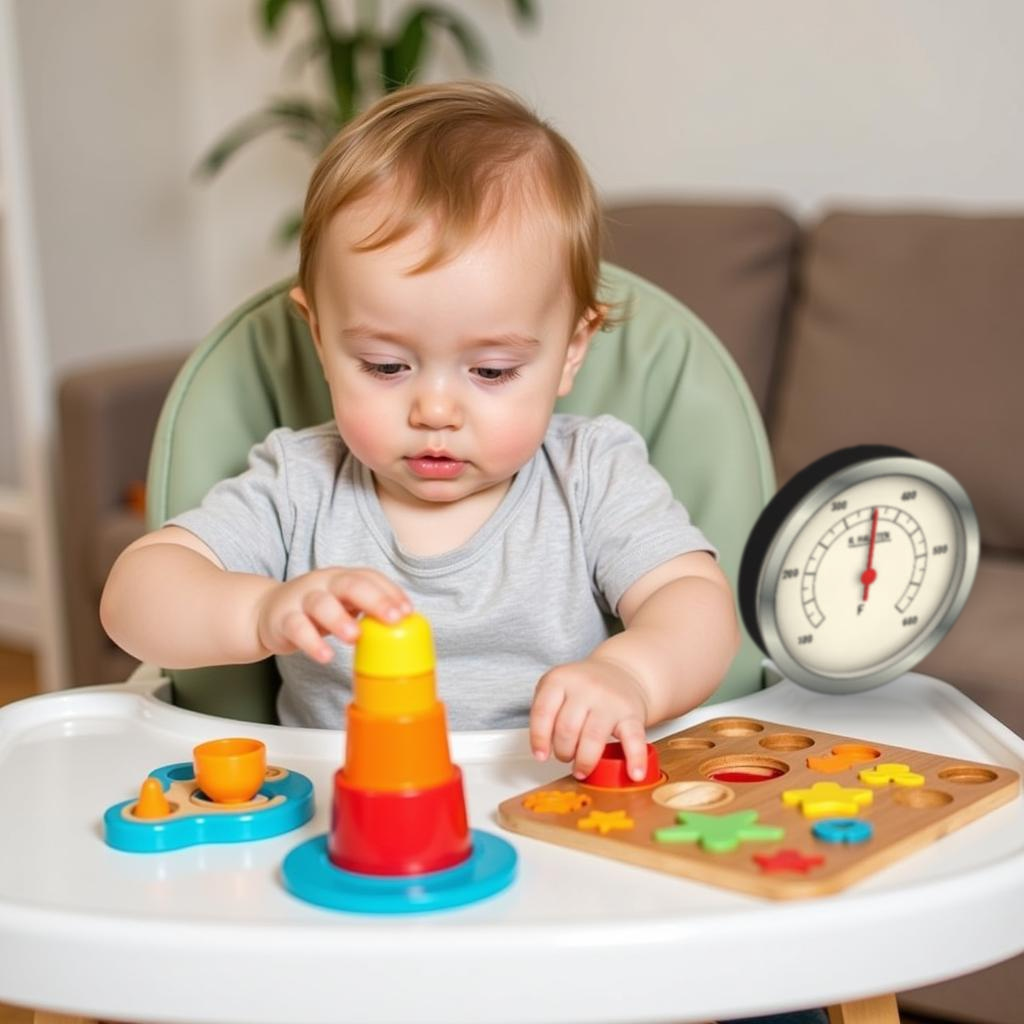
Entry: 350 °F
